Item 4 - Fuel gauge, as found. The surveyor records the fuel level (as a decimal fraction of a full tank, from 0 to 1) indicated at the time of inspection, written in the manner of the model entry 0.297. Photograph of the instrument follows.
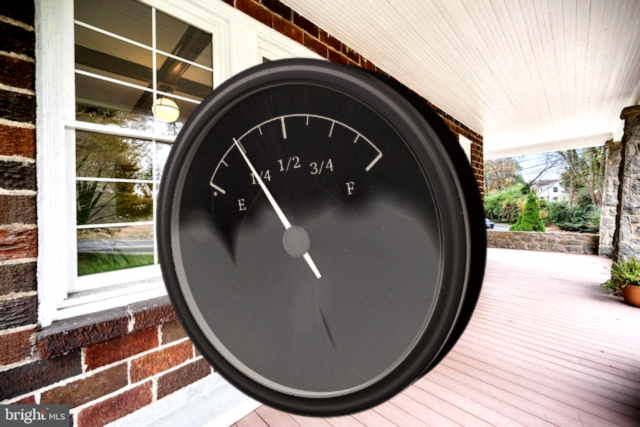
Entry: 0.25
